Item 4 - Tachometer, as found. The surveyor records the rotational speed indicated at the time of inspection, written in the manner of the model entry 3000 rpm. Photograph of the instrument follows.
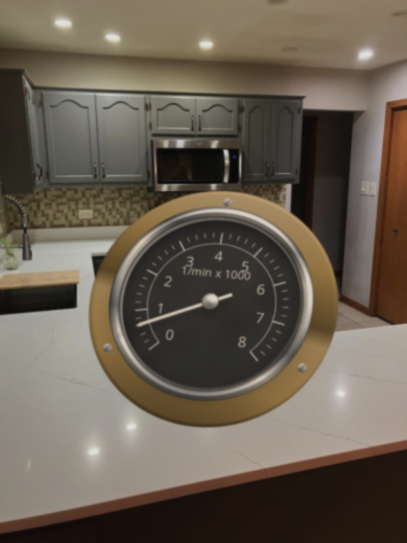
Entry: 600 rpm
